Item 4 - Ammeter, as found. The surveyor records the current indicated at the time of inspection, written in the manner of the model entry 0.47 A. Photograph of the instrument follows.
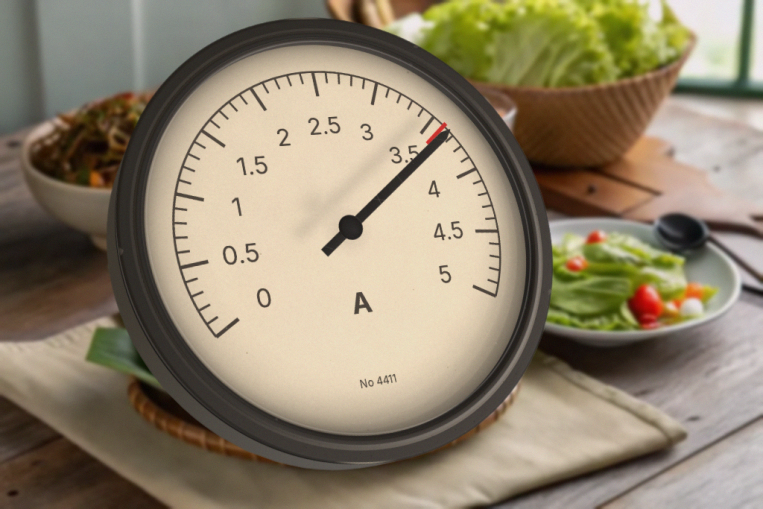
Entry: 3.65 A
